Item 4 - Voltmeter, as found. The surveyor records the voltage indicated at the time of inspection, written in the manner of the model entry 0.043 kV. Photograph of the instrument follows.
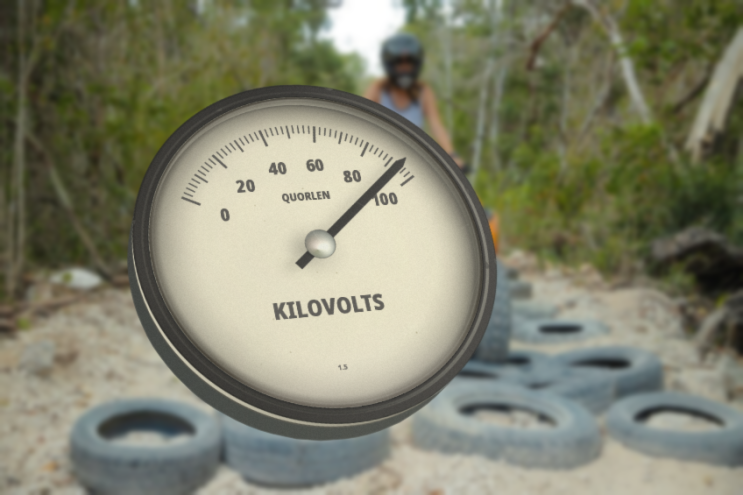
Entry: 94 kV
